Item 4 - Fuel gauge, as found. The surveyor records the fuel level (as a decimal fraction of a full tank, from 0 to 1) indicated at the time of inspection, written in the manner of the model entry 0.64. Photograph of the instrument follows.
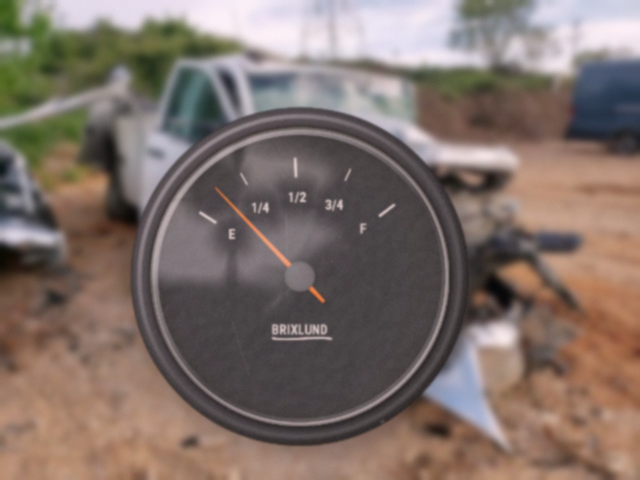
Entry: 0.125
